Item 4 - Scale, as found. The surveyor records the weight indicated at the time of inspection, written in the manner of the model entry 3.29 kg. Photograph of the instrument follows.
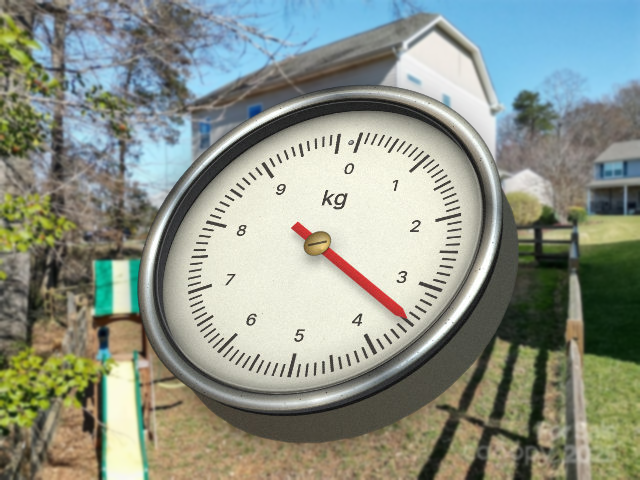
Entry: 3.5 kg
